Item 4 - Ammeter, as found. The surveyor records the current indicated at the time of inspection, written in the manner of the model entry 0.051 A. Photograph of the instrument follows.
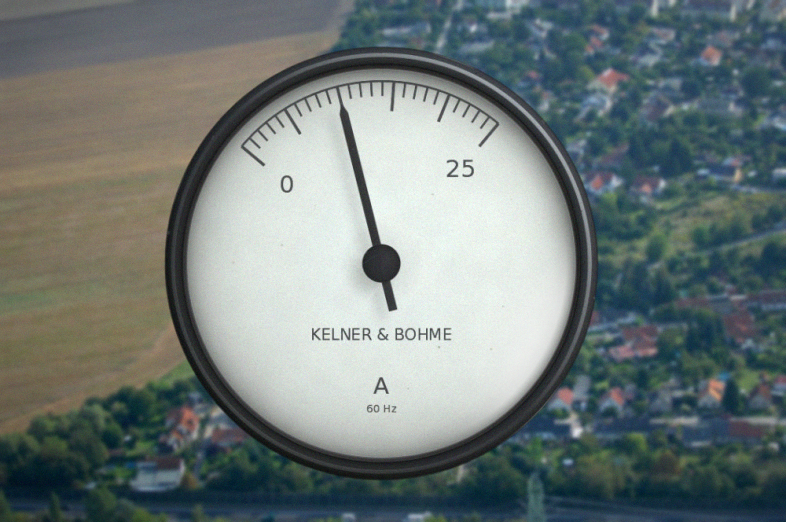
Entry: 10 A
